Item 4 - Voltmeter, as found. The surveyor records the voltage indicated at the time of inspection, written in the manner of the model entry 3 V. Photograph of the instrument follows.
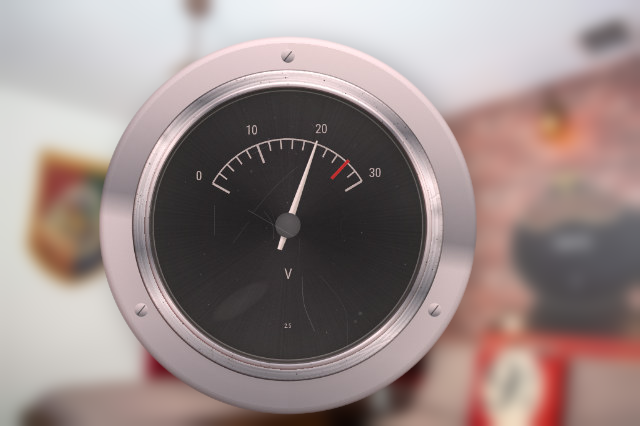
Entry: 20 V
